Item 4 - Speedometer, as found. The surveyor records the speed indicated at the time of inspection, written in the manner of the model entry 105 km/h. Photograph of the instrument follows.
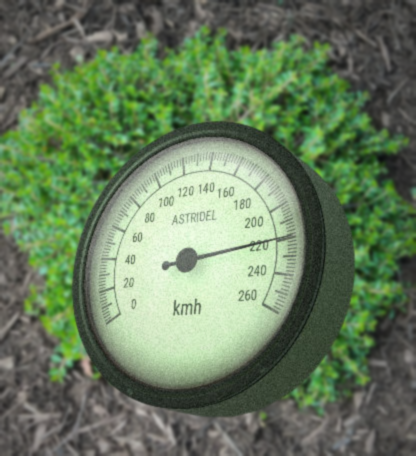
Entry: 220 km/h
